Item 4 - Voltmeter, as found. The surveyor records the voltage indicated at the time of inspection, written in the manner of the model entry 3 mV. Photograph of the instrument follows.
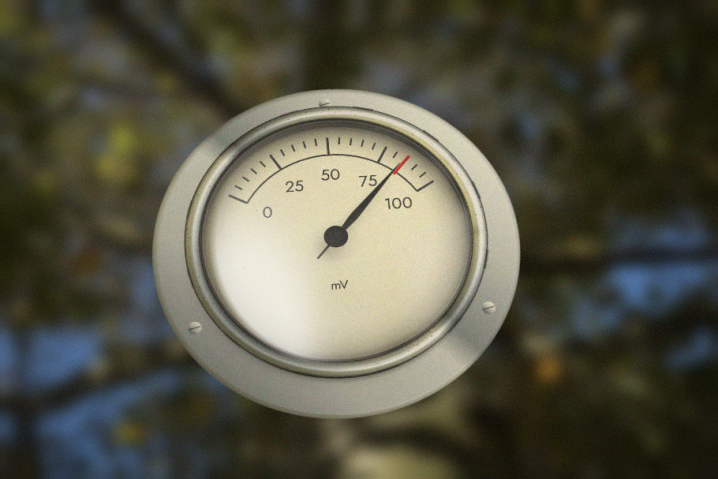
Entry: 85 mV
